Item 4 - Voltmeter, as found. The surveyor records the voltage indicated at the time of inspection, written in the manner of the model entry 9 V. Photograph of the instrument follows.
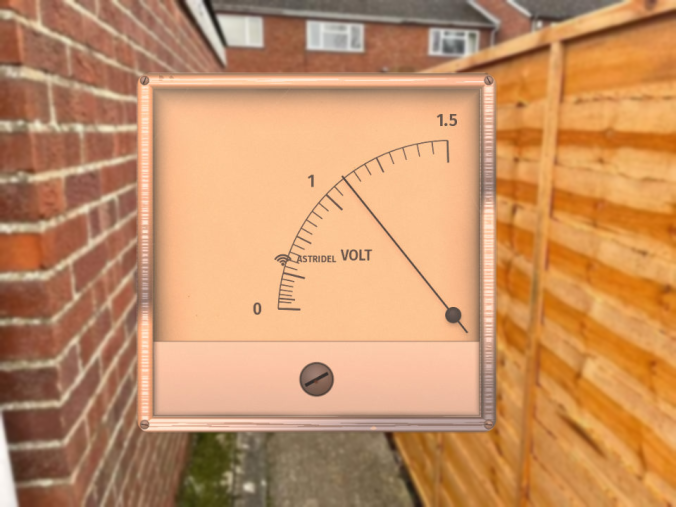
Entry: 1.1 V
